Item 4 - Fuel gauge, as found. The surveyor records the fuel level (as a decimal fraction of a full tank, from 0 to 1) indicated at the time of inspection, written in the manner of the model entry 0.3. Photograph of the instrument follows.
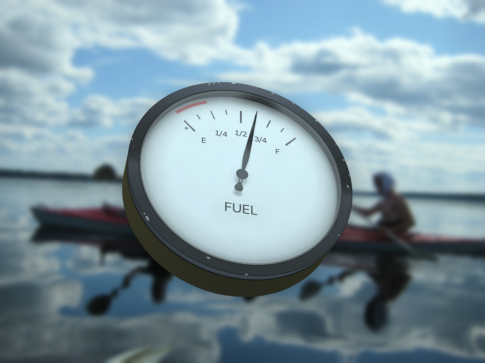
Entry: 0.625
